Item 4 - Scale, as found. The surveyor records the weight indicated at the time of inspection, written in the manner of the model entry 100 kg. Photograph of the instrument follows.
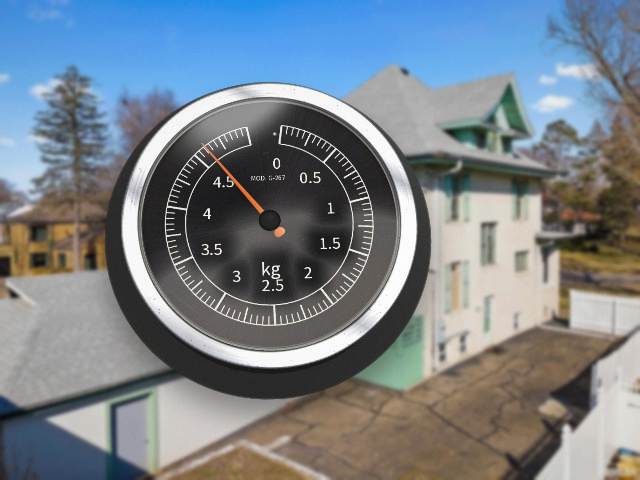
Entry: 4.6 kg
